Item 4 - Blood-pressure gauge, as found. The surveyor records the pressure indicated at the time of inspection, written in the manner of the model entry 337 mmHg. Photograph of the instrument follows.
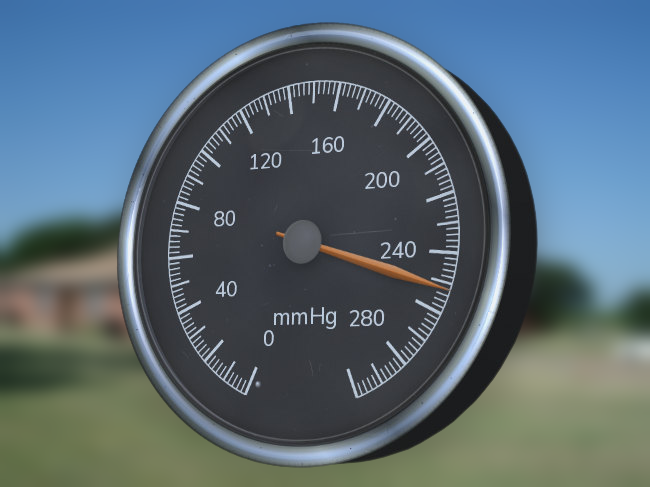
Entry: 252 mmHg
